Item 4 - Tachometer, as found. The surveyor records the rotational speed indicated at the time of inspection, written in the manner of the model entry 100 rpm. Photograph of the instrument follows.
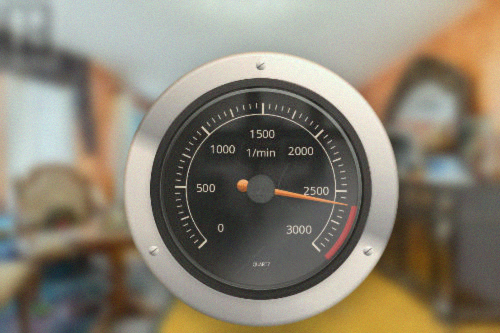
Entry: 2600 rpm
